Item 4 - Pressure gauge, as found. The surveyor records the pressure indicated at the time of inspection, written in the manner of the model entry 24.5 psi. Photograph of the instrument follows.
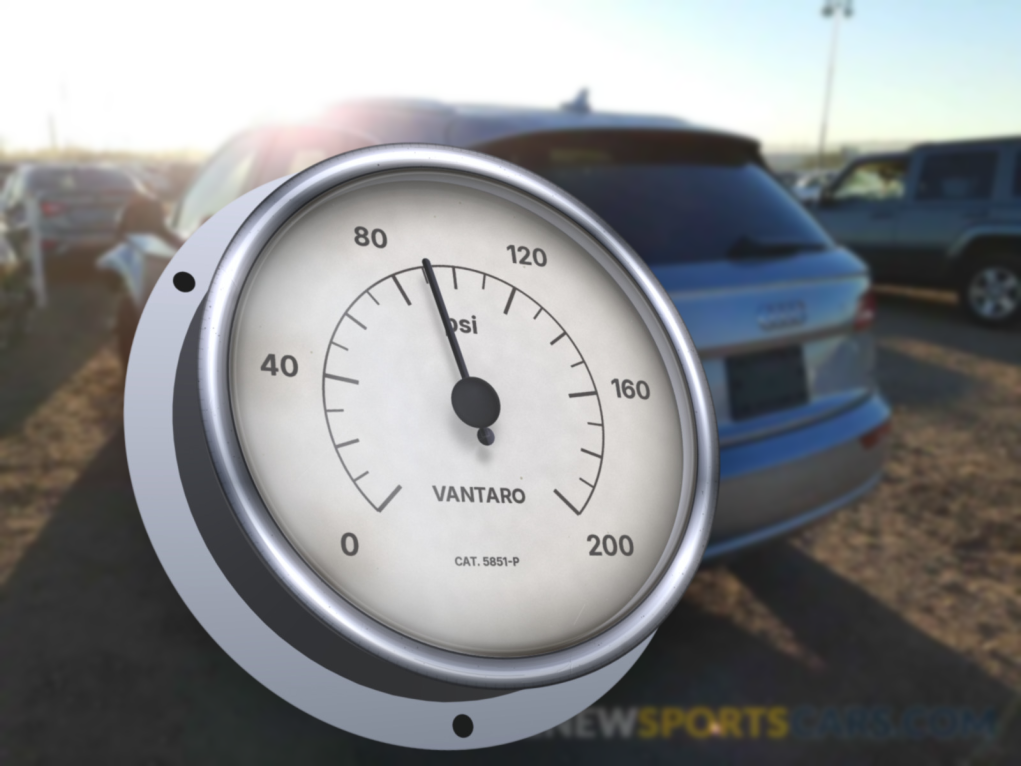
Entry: 90 psi
